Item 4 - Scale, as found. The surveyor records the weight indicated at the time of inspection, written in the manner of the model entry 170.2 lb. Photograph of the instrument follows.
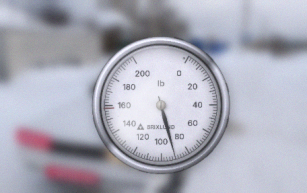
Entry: 90 lb
